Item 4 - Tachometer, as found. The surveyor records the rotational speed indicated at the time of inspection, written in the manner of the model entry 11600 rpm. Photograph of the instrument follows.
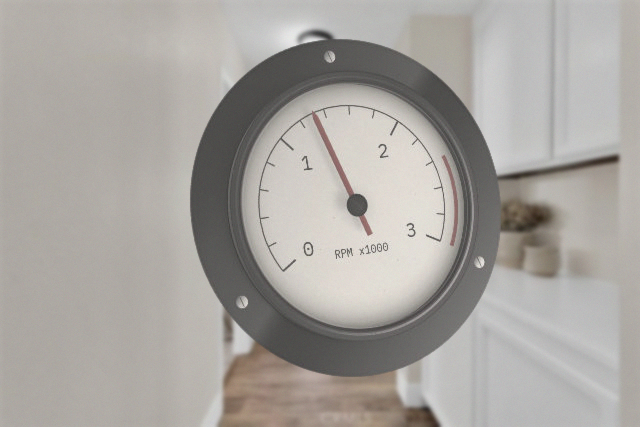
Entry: 1300 rpm
